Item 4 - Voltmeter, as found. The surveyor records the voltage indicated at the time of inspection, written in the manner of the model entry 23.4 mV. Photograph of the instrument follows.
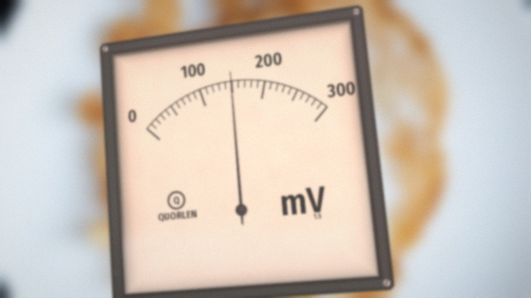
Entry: 150 mV
